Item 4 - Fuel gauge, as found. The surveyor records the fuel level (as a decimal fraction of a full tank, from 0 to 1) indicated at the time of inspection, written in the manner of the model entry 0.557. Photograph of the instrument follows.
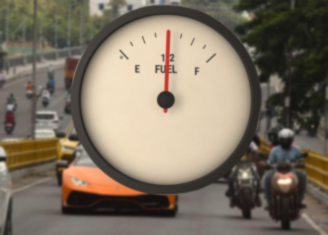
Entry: 0.5
